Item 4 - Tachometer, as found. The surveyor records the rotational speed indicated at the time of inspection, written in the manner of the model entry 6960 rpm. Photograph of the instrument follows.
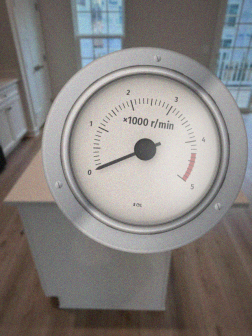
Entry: 0 rpm
